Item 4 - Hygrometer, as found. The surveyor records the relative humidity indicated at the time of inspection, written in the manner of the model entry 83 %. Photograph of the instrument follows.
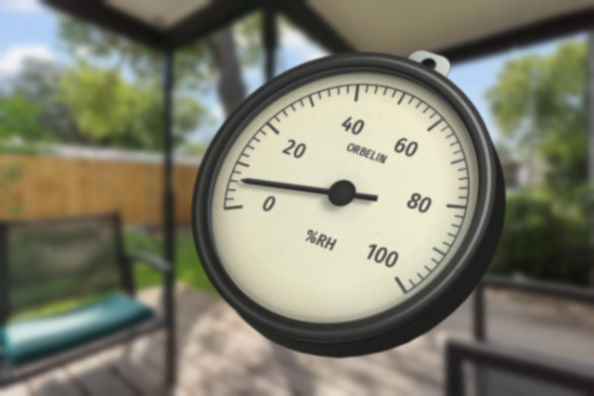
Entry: 6 %
